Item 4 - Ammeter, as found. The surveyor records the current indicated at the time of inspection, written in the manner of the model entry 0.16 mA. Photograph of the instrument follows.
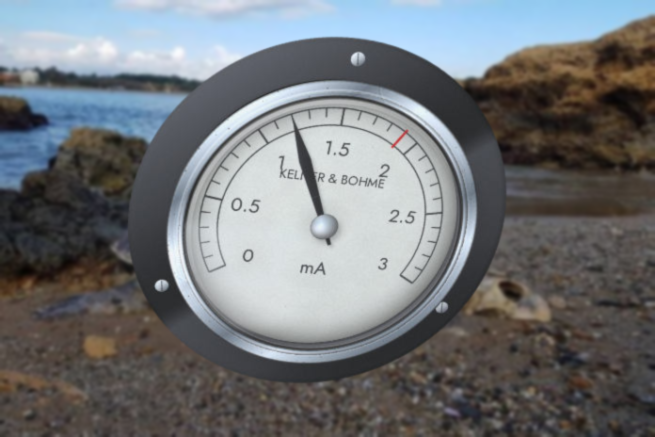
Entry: 1.2 mA
